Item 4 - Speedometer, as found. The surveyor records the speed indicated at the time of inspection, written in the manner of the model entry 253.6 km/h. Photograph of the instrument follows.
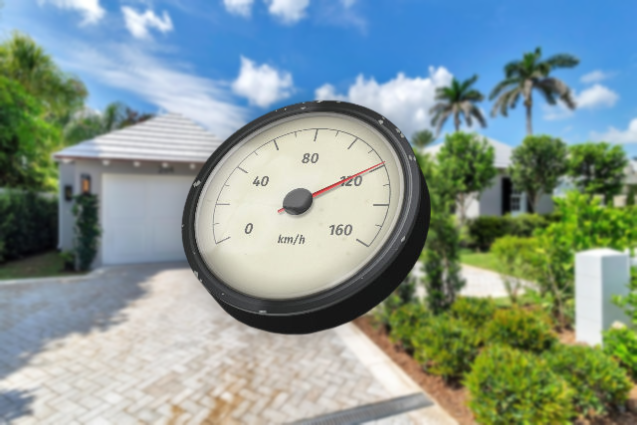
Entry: 120 km/h
